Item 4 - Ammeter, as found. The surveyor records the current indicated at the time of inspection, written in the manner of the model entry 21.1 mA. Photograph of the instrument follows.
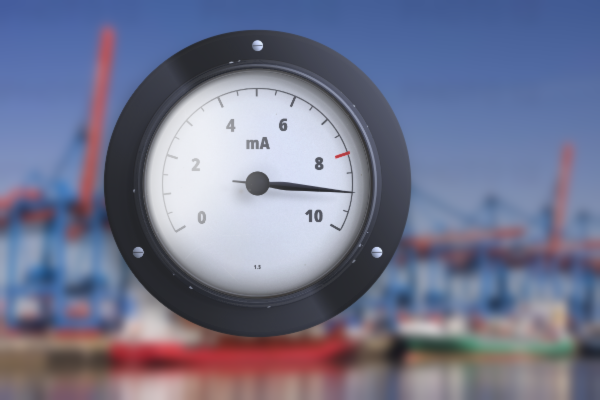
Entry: 9 mA
